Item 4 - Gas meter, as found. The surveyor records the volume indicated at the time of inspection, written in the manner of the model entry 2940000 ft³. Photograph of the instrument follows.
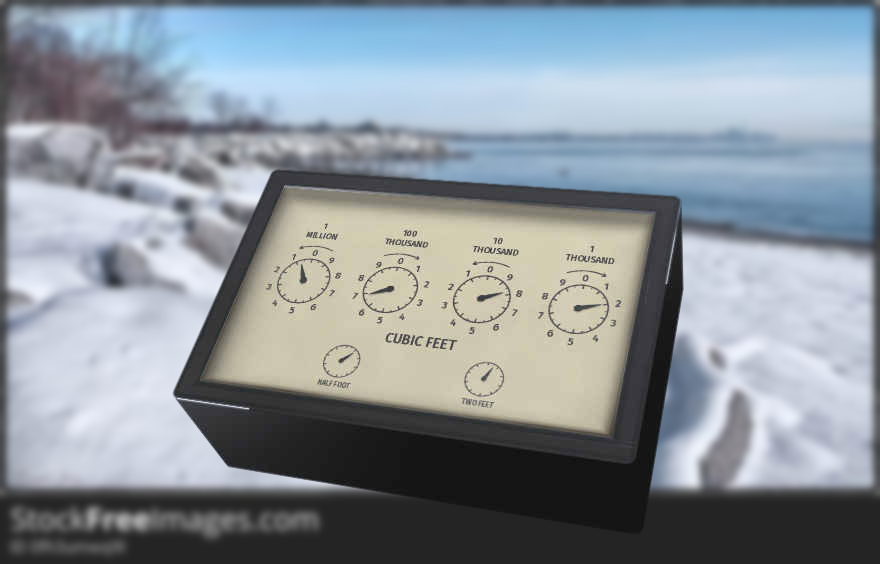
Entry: 68200 ft³
